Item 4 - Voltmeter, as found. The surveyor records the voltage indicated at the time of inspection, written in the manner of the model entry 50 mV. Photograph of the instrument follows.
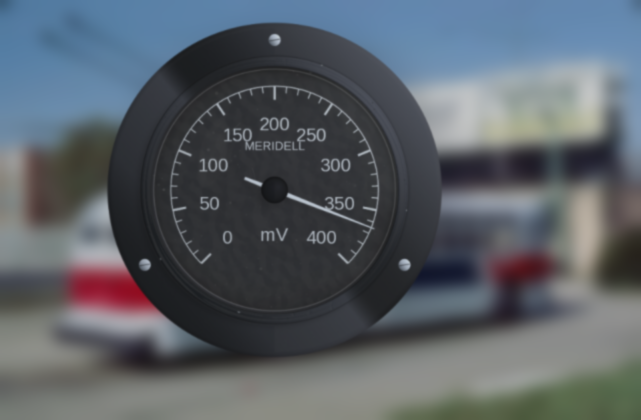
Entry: 365 mV
